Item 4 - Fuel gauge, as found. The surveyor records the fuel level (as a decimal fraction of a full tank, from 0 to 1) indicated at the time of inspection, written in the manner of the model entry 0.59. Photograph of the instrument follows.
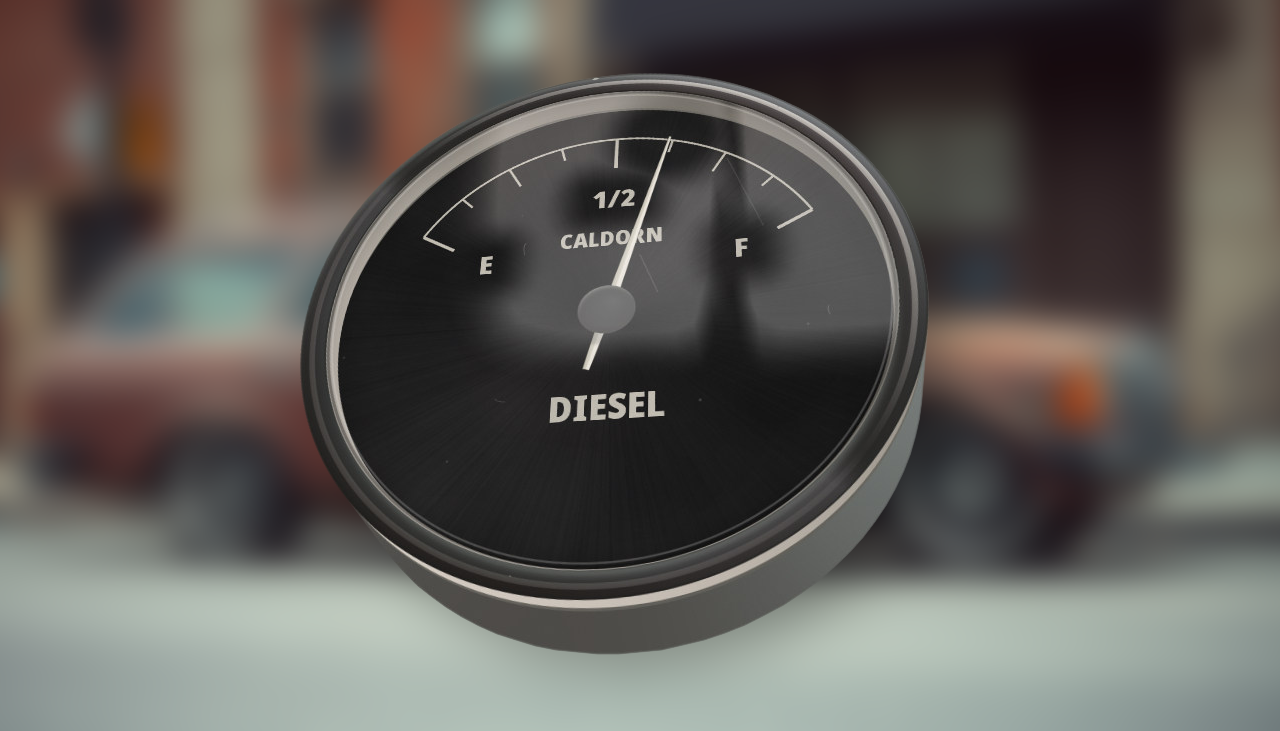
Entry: 0.625
